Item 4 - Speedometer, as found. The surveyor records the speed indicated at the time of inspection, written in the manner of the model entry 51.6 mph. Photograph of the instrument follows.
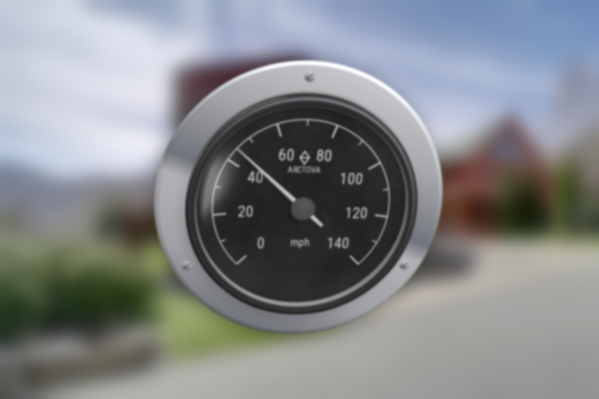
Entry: 45 mph
